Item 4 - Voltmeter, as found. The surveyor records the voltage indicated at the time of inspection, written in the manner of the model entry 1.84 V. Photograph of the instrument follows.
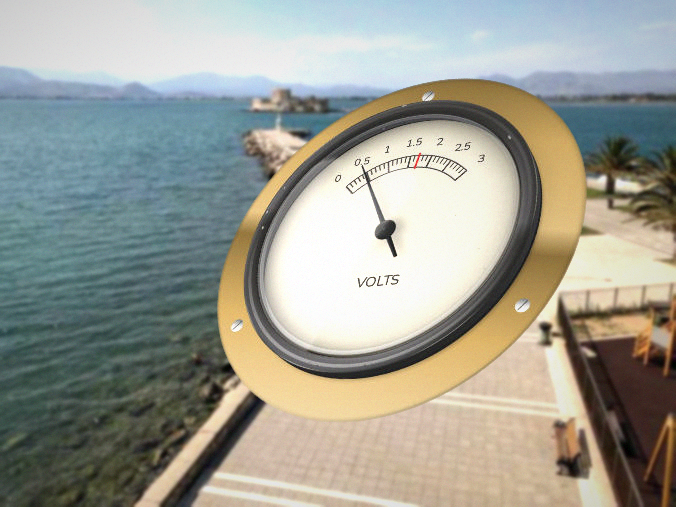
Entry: 0.5 V
